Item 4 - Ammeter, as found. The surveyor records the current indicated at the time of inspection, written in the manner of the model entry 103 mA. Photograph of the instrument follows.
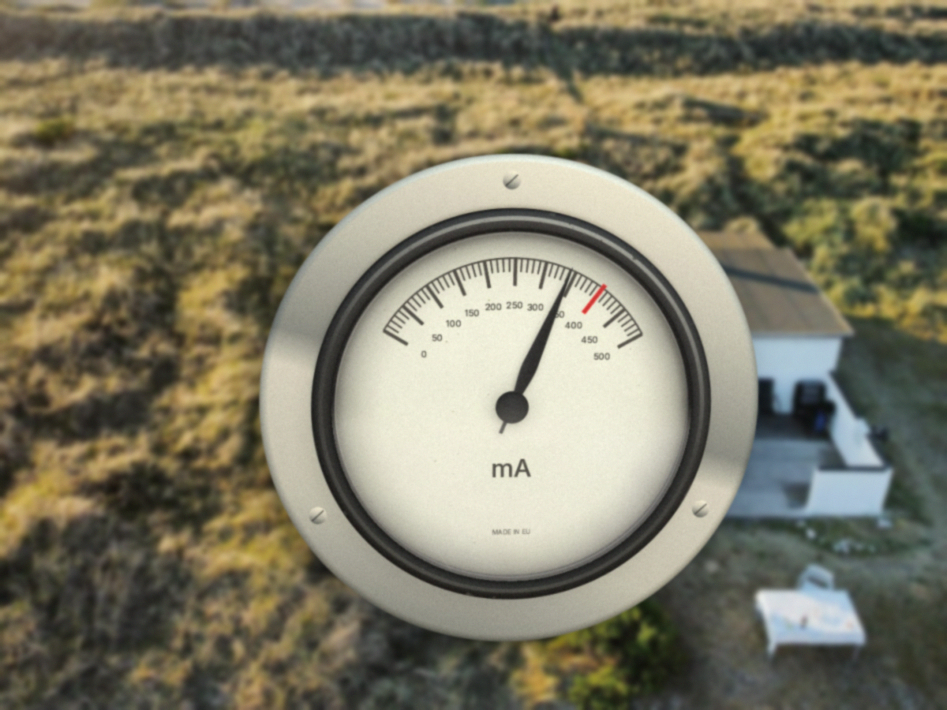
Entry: 340 mA
